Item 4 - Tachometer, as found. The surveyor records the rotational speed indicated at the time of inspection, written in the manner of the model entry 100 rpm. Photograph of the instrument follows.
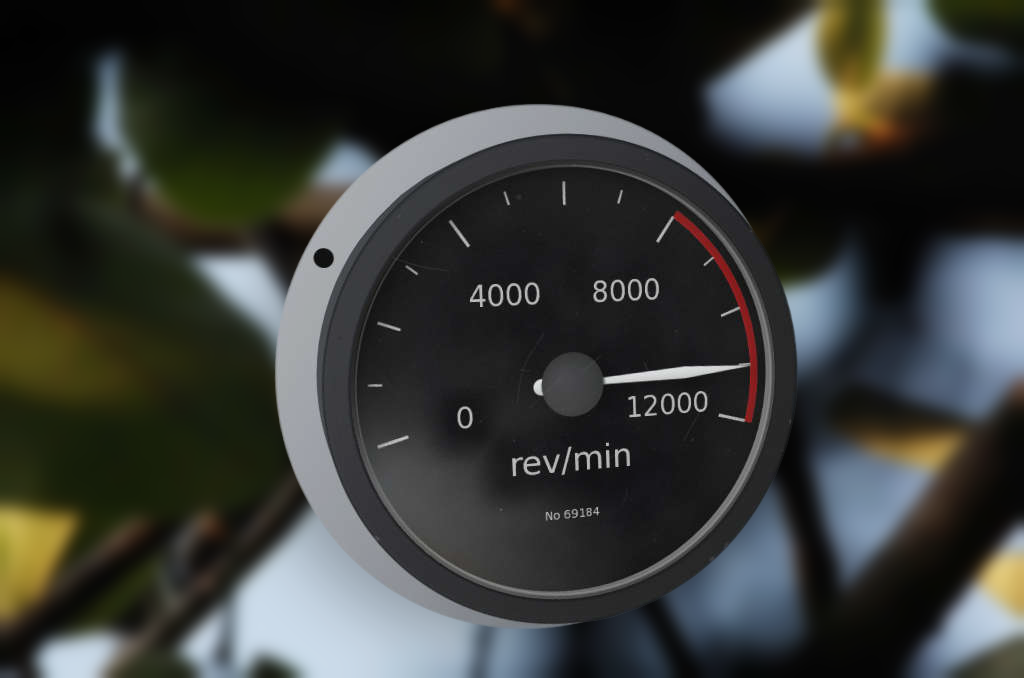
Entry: 11000 rpm
